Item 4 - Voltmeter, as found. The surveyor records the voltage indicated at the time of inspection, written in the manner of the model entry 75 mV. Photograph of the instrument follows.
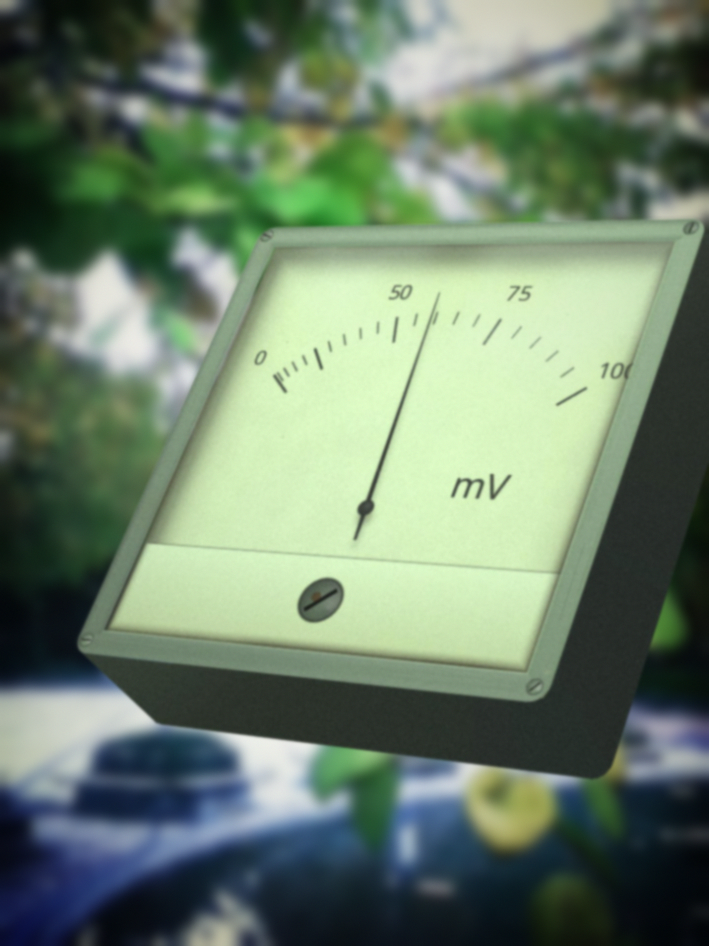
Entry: 60 mV
